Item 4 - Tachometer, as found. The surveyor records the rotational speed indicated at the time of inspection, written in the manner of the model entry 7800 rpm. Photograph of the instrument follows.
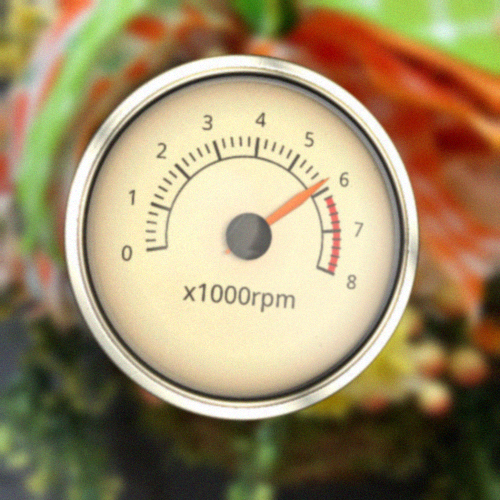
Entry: 5800 rpm
